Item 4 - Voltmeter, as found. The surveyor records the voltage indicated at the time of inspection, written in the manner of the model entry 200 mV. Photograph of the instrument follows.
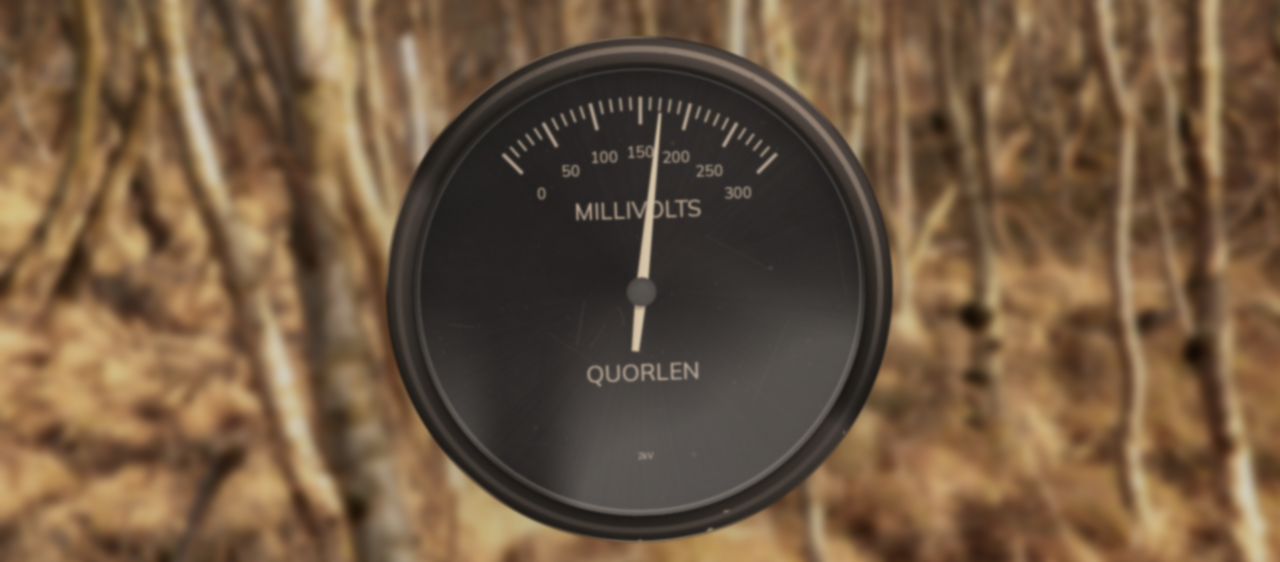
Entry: 170 mV
